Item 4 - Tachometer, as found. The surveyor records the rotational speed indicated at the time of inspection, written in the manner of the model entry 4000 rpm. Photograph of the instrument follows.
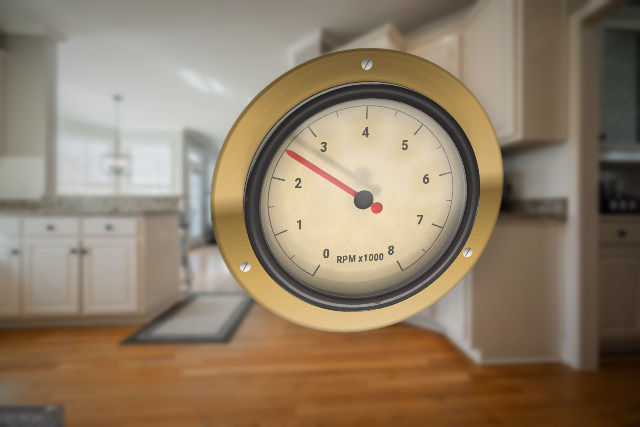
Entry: 2500 rpm
